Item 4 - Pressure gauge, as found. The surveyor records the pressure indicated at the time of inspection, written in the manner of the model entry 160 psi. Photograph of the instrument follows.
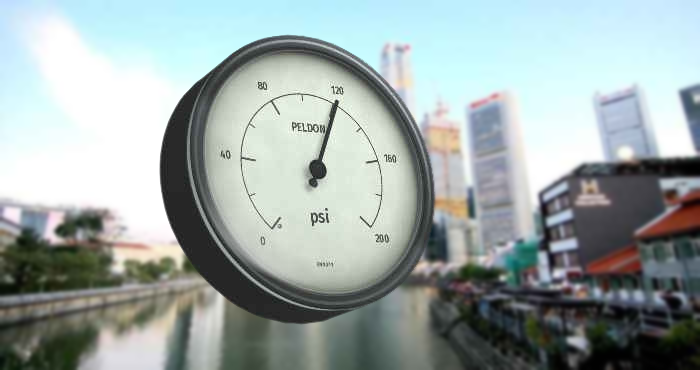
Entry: 120 psi
